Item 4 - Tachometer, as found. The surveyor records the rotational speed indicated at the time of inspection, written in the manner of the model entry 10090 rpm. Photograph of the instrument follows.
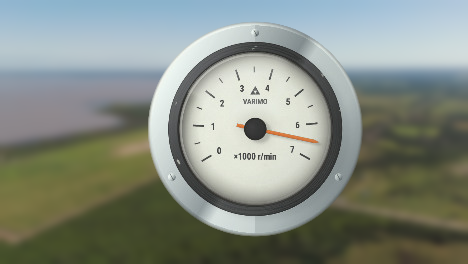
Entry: 6500 rpm
